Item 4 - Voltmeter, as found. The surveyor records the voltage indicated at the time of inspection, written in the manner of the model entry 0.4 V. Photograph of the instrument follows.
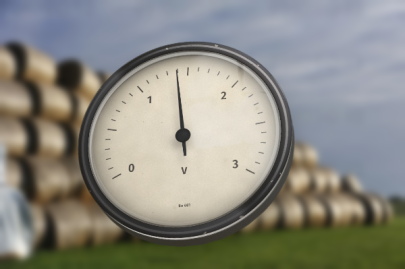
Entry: 1.4 V
